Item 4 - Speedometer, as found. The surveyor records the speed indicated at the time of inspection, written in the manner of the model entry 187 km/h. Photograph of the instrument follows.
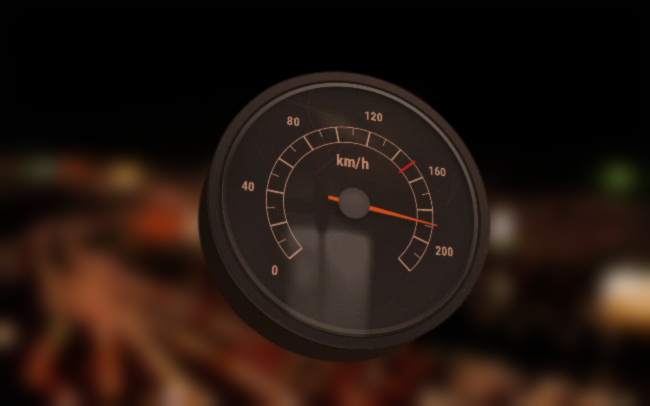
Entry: 190 km/h
